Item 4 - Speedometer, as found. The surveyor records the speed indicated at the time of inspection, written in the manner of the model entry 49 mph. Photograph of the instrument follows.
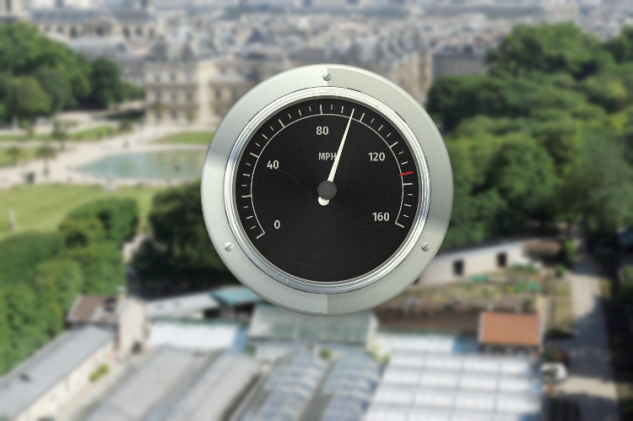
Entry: 95 mph
